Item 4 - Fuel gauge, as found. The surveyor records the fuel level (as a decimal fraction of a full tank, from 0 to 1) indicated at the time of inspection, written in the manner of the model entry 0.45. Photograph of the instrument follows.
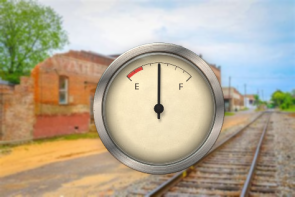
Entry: 0.5
